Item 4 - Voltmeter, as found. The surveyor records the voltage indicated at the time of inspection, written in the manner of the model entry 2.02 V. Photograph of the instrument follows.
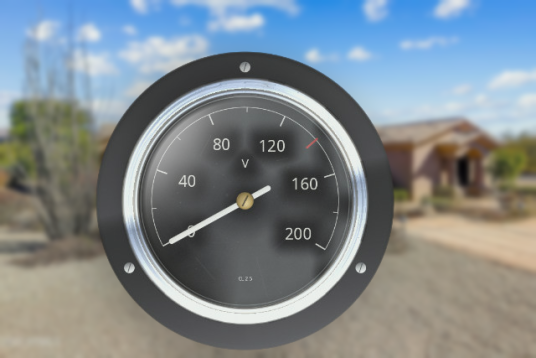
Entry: 0 V
